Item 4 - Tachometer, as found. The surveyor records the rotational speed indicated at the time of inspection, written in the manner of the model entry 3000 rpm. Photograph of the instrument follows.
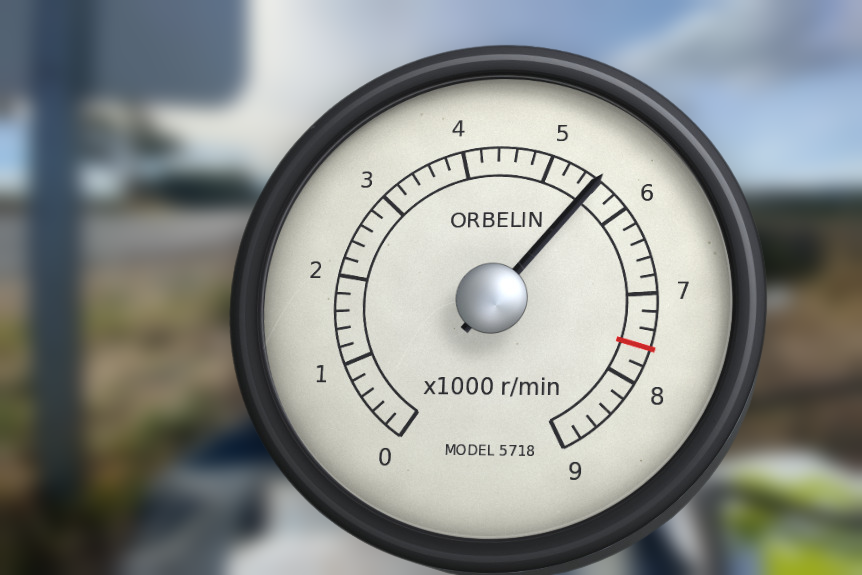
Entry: 5600 rpm
